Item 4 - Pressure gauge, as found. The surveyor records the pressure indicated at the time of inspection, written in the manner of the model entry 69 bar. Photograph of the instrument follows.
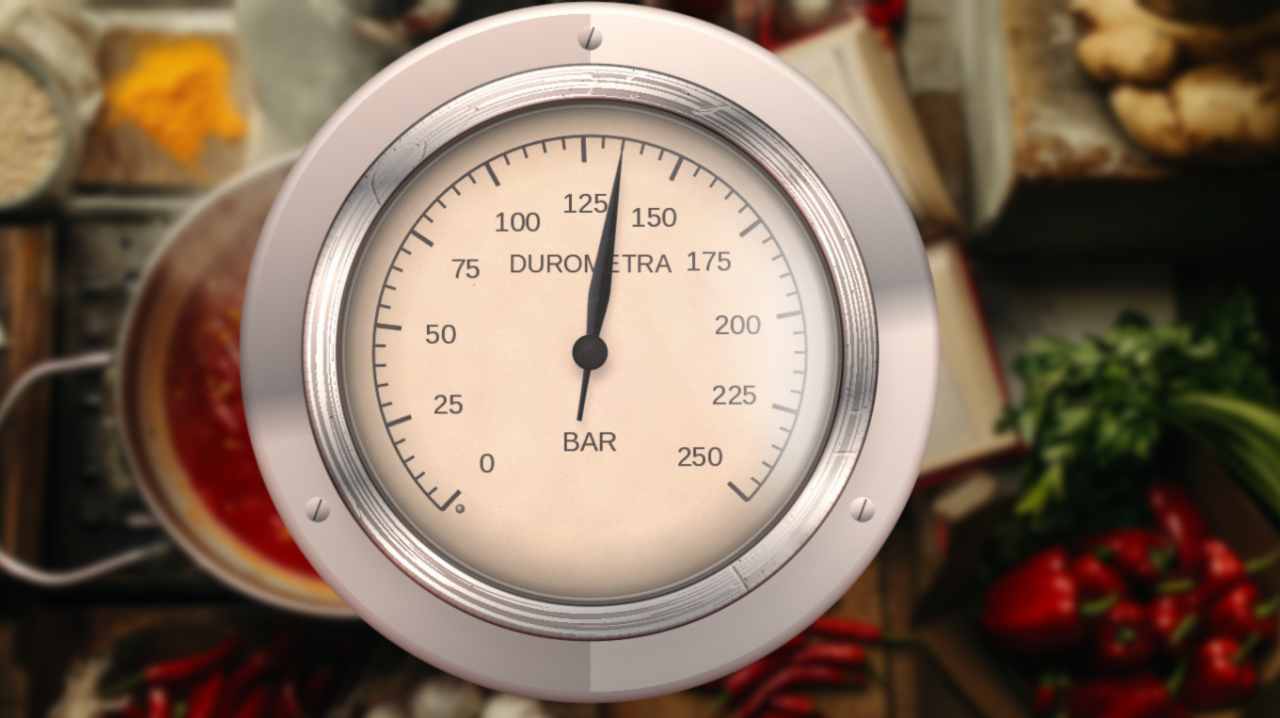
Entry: 135 bar
